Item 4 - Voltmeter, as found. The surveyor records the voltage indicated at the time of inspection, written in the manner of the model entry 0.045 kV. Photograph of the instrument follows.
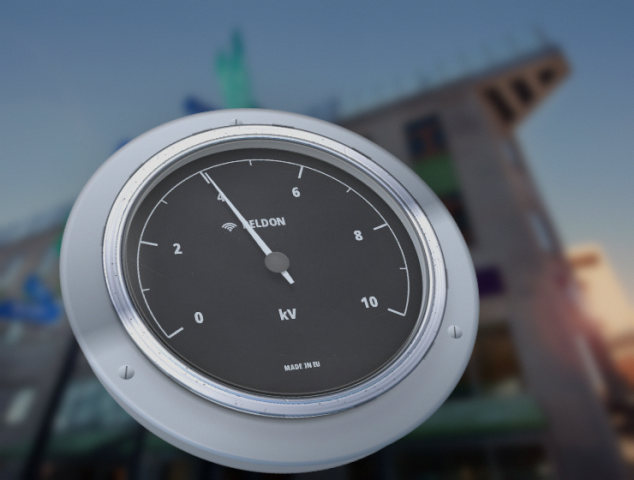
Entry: 4 kV
